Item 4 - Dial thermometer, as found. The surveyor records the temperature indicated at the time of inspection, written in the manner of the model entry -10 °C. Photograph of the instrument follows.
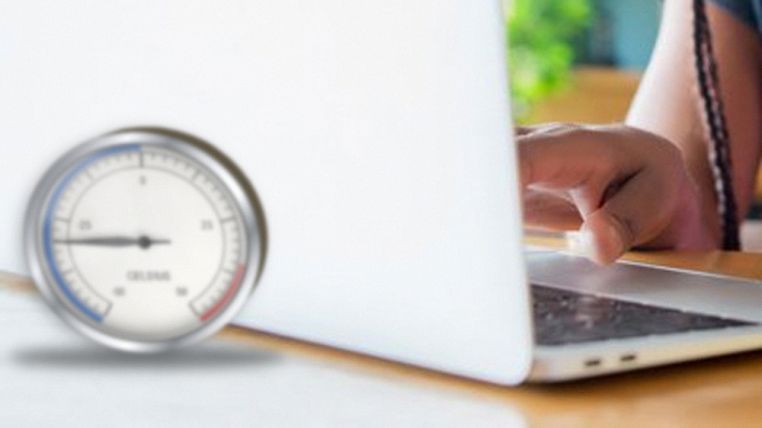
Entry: -30 °C
